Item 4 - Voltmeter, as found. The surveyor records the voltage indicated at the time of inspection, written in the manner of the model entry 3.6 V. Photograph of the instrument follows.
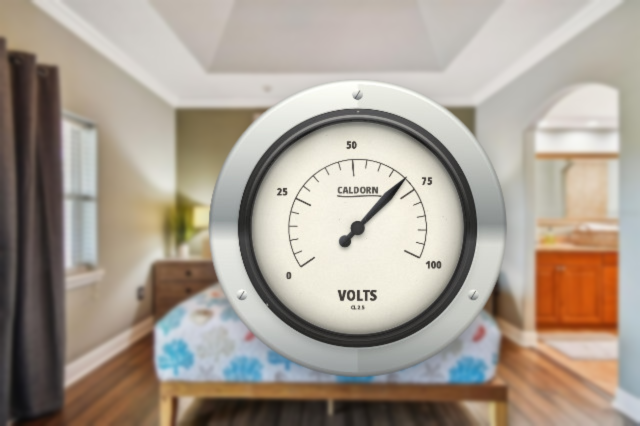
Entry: 70 V
